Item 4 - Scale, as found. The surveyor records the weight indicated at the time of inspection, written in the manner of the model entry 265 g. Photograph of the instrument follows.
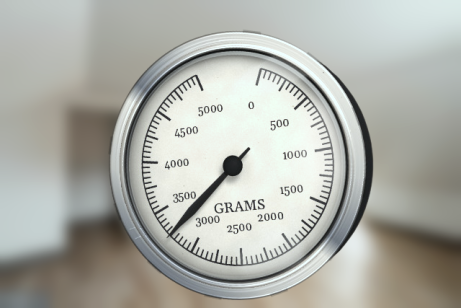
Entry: 3250 g
